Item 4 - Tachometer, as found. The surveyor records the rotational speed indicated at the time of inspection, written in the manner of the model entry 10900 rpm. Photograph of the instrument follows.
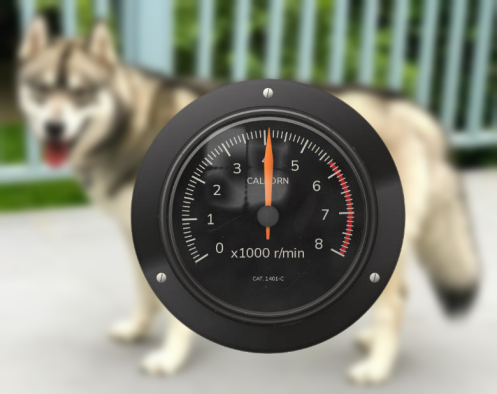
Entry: 4100 rpm
